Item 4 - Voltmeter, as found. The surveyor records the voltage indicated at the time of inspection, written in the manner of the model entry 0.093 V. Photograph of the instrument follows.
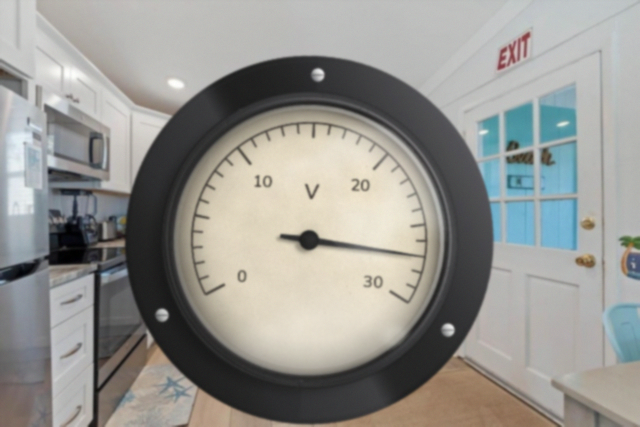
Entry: 27 V
